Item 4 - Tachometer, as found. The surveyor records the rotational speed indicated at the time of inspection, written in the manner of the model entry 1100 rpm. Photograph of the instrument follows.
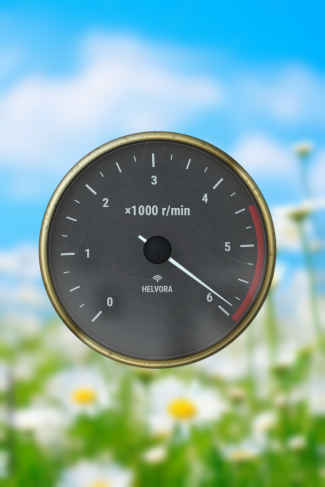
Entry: 5875 rpm
